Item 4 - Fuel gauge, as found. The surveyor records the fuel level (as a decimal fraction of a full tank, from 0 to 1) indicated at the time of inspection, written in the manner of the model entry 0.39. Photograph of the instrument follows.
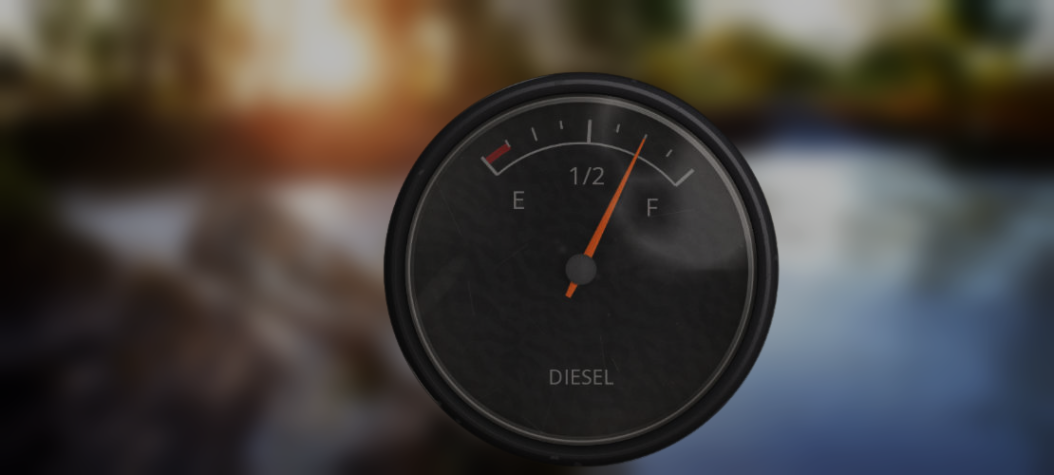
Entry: 0.75
